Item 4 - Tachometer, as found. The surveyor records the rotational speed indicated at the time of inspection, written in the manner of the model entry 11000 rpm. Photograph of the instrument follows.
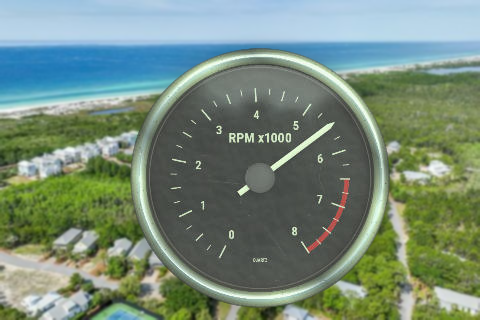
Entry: 5500 rpm
